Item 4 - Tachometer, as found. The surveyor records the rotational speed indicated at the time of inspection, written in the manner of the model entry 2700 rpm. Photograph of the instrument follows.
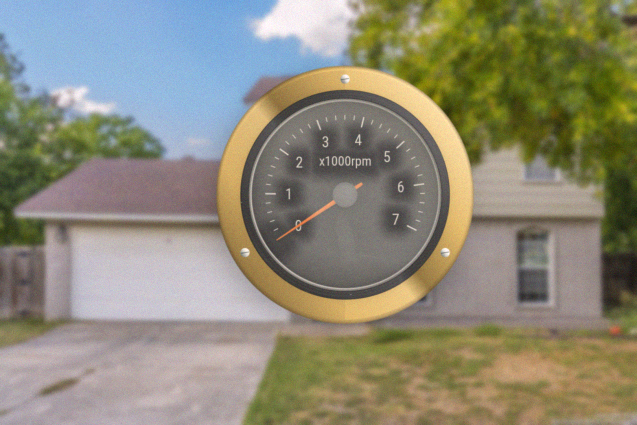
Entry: 0 rpm
